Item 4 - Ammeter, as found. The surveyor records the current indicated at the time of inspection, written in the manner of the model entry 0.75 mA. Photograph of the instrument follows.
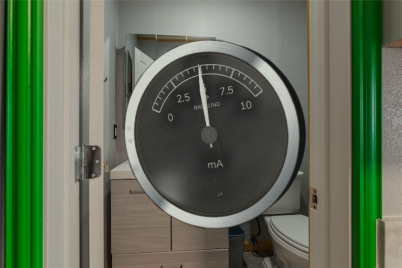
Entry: 5 mA
